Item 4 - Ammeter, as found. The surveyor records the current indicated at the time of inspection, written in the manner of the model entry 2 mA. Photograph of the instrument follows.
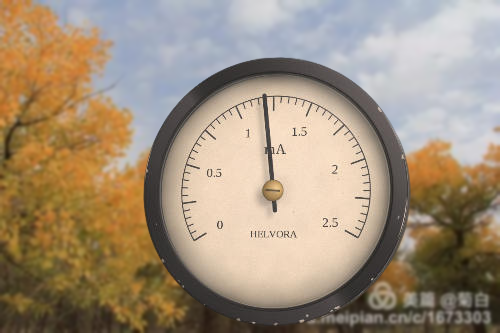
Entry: 1.2 mA
